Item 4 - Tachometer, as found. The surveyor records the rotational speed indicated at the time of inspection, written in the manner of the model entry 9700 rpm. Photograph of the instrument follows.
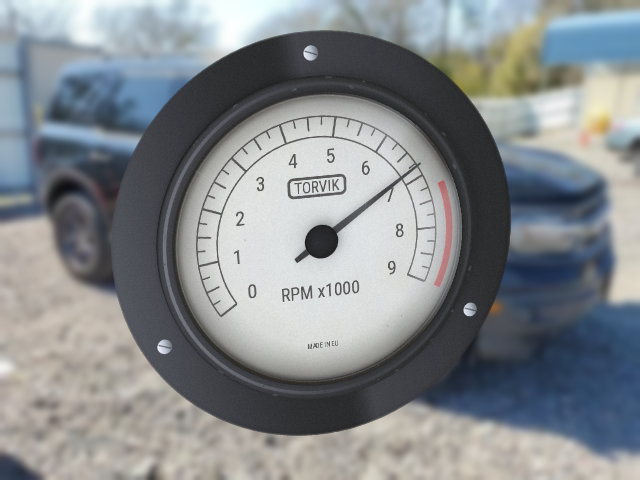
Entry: 6750 rpm
